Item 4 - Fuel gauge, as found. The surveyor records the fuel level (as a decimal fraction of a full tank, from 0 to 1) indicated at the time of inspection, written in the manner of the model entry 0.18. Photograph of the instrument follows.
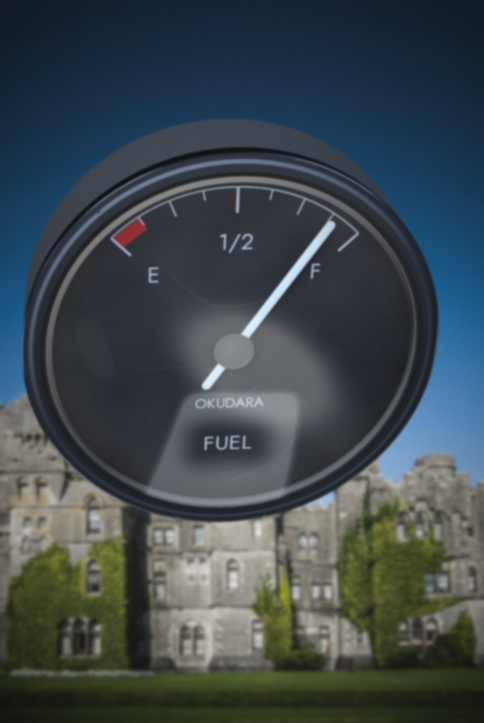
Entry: 0.875
